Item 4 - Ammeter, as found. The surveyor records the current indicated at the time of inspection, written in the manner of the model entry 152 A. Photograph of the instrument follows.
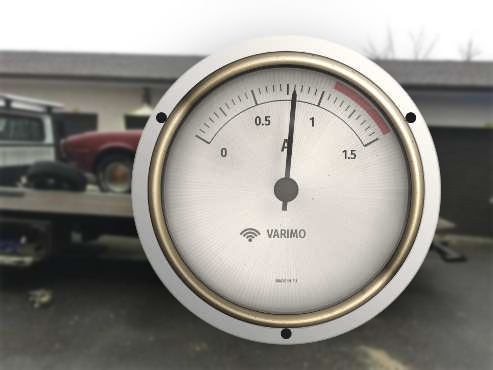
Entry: 0.8 A
